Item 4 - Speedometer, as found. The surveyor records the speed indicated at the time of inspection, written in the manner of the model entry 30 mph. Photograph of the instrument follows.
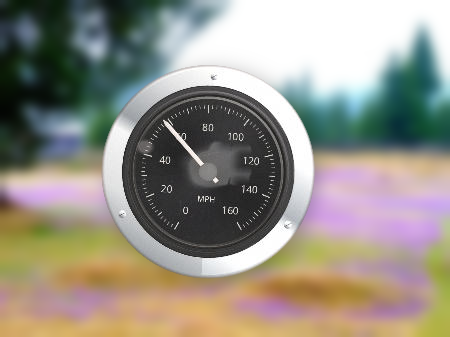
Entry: 58 mph
